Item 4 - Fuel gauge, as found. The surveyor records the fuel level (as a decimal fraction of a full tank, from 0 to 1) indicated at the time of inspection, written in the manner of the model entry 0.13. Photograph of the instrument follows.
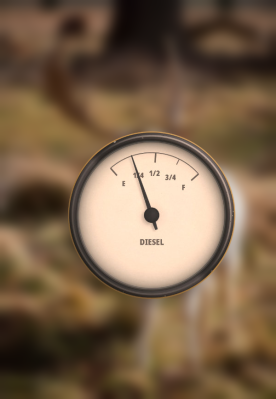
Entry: 0.25
